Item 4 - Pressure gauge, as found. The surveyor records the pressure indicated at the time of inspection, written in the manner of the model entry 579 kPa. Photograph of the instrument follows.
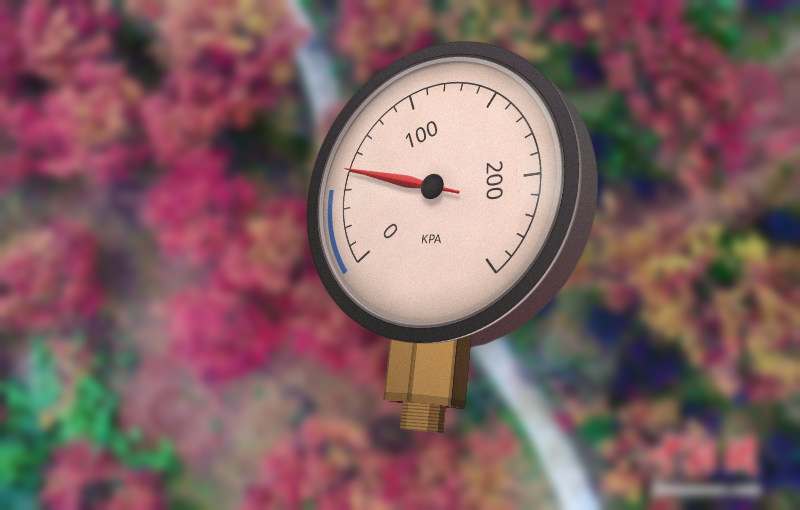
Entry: 50 kPa
